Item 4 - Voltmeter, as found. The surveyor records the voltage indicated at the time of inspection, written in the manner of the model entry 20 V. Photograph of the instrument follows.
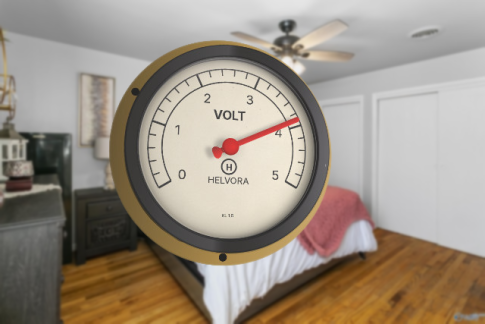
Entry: 3.9 V
